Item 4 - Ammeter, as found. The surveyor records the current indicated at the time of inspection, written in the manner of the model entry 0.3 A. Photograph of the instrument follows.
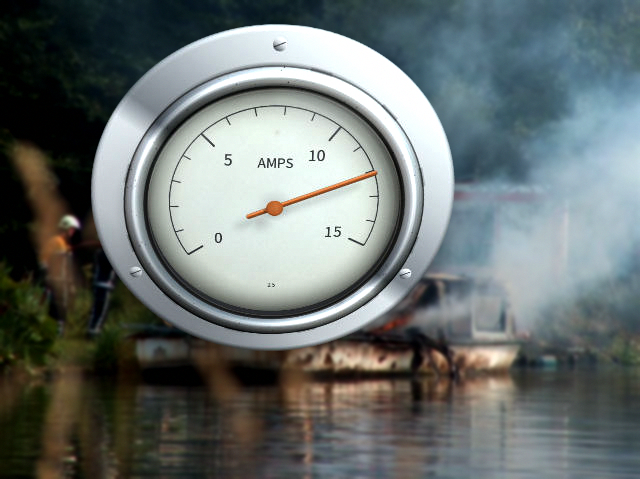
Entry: 12 A
